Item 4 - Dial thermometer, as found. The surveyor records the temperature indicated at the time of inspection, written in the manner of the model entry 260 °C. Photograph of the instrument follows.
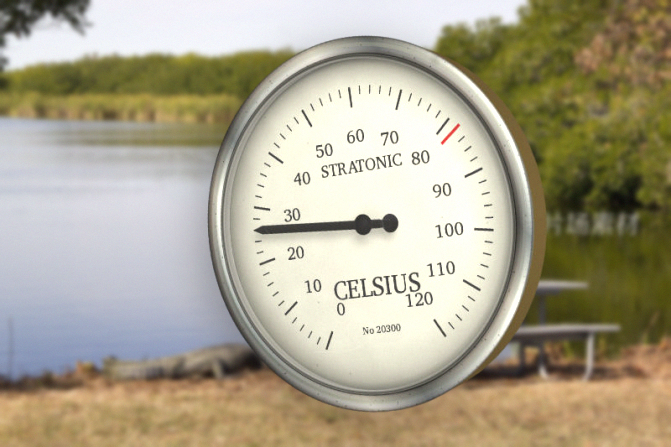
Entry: 26 °C
